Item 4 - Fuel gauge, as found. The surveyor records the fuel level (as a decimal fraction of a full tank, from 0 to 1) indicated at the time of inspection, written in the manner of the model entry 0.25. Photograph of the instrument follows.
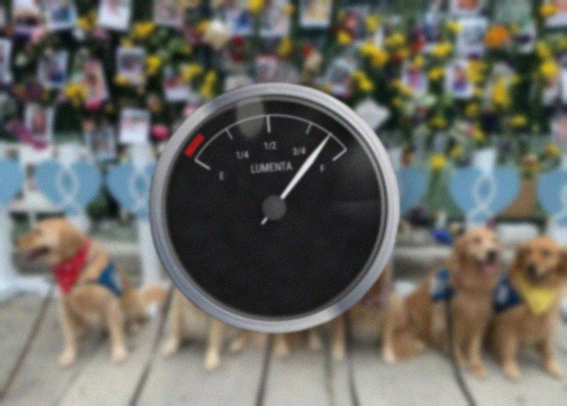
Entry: 0.875
